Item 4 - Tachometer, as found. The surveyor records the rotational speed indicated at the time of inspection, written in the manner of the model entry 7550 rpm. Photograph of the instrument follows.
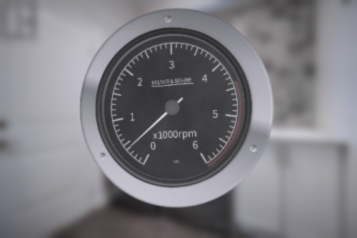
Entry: 400 rpm
